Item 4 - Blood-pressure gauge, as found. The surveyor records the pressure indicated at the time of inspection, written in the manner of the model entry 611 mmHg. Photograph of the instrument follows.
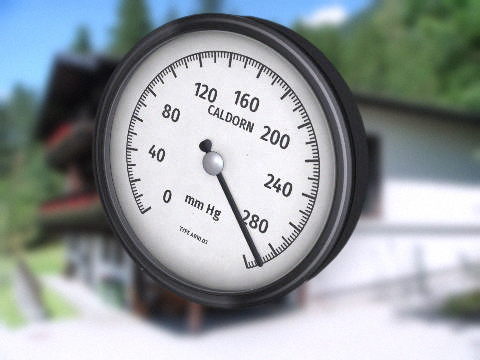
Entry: 290 mmHg
